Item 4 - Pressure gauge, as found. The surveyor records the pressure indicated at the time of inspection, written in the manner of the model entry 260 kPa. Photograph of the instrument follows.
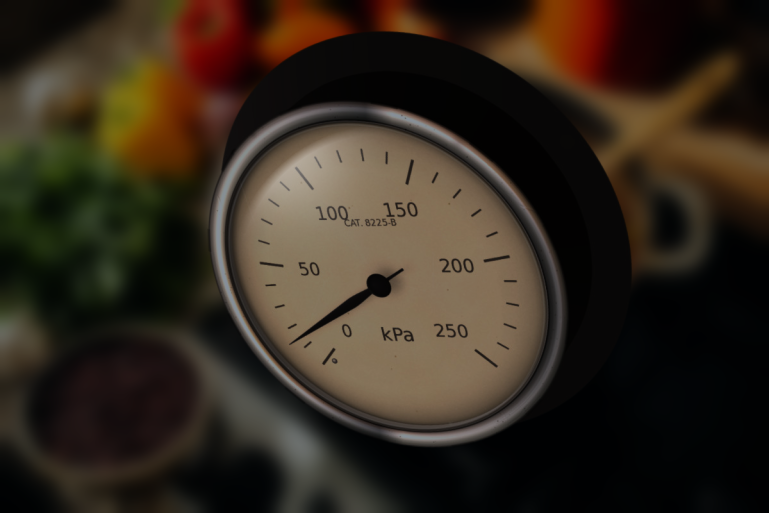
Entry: 15 kPa
